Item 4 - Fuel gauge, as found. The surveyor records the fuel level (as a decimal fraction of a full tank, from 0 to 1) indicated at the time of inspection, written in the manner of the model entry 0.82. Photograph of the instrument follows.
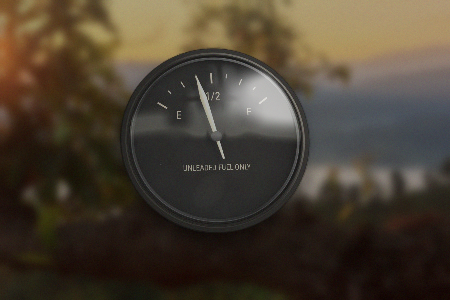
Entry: 0.375
